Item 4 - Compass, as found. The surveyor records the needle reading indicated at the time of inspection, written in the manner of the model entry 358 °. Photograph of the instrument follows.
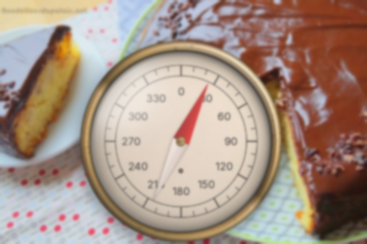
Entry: 25 °
